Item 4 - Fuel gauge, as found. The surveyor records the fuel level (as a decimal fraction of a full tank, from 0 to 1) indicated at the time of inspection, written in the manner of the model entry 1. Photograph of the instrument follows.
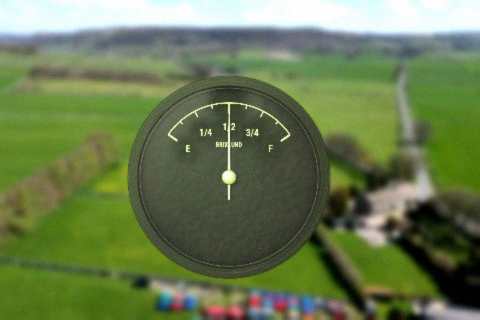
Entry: 0.5
